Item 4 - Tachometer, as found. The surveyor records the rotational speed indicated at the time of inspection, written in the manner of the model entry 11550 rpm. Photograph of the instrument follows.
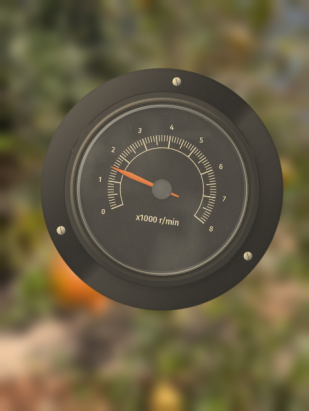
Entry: 1500 rpm
